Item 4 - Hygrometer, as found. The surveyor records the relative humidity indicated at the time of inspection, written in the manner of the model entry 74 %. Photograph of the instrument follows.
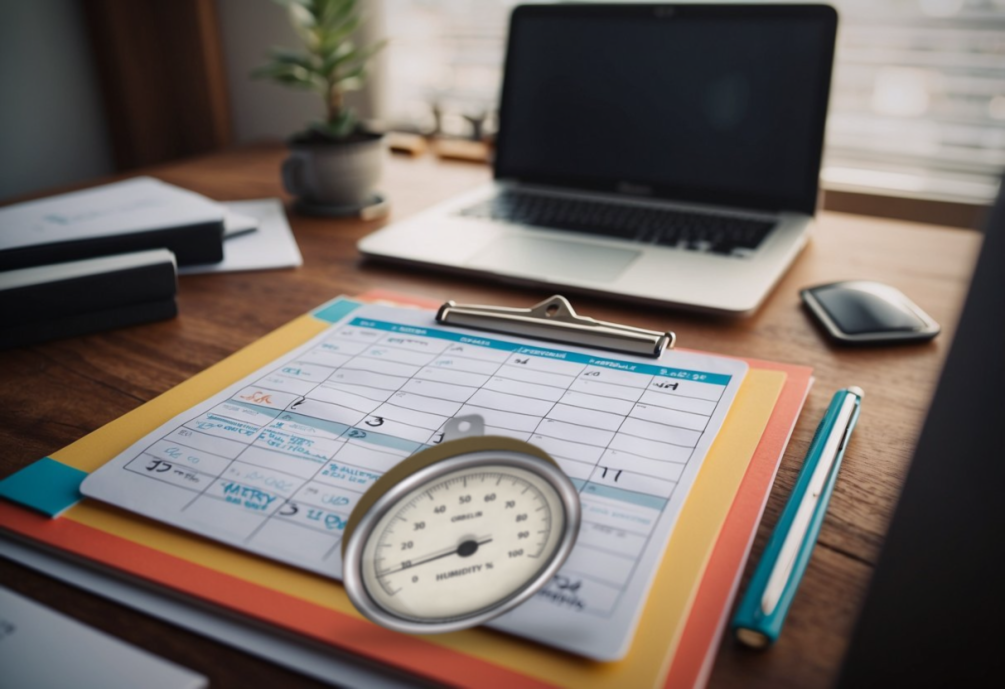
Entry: 10 %
